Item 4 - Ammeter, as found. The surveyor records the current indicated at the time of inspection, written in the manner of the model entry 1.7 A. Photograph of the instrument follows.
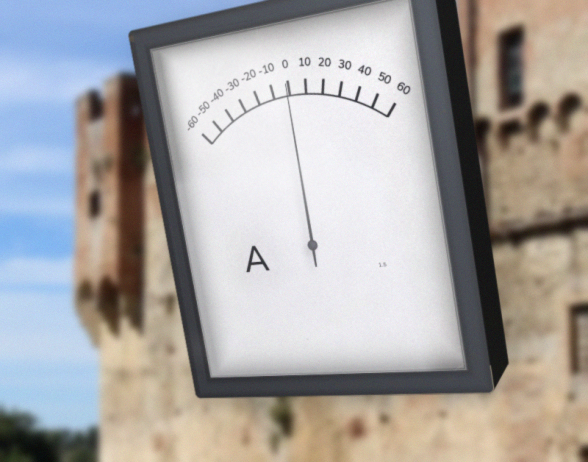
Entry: 0 A
